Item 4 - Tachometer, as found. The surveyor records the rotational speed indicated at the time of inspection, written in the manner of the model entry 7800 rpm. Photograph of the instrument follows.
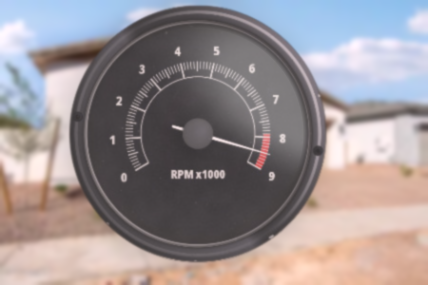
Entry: 8500 rpm
